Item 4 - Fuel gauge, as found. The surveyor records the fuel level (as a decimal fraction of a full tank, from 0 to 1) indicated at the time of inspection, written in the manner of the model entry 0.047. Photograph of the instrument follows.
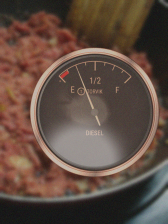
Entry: 0.25
